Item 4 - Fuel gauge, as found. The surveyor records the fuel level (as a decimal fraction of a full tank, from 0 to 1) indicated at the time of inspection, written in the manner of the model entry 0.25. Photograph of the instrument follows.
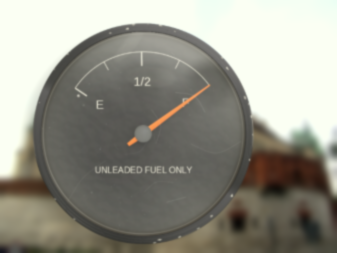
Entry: 1
